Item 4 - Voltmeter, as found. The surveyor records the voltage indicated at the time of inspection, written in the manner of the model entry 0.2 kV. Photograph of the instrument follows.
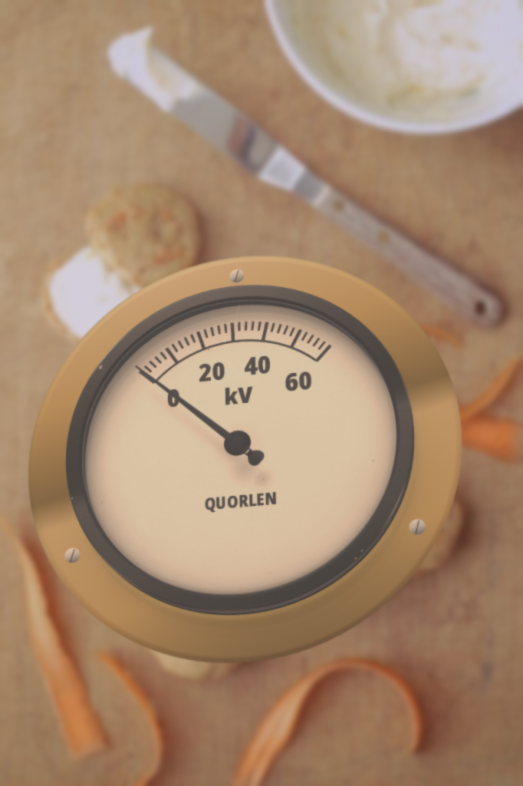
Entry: 0 kV
